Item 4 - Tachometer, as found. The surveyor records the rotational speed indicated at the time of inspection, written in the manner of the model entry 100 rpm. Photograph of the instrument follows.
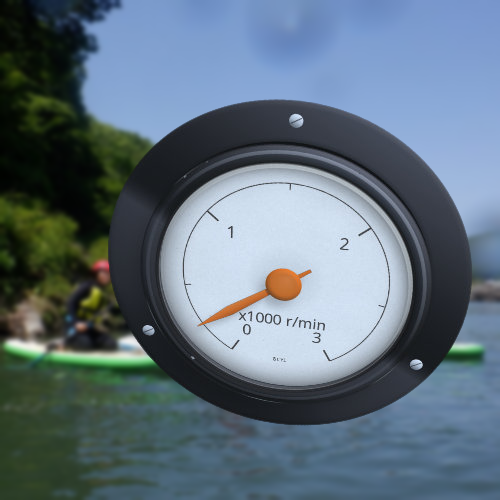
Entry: 250 rpm
